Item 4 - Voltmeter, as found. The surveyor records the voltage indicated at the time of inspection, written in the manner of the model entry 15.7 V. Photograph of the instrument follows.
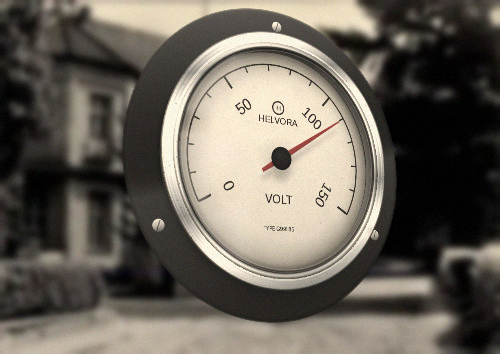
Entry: 110 V
